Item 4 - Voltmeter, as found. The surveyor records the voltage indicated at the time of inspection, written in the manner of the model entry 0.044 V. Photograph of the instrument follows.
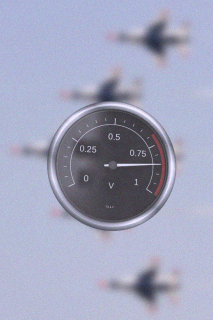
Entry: 0.85 V
